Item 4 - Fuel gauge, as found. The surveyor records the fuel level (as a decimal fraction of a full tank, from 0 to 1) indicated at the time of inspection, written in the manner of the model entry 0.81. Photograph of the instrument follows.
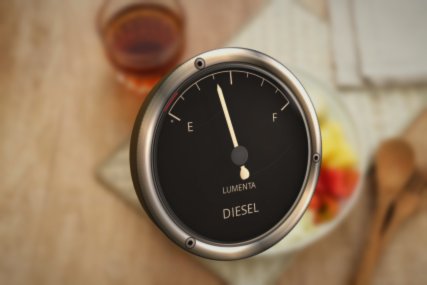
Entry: 0.375
